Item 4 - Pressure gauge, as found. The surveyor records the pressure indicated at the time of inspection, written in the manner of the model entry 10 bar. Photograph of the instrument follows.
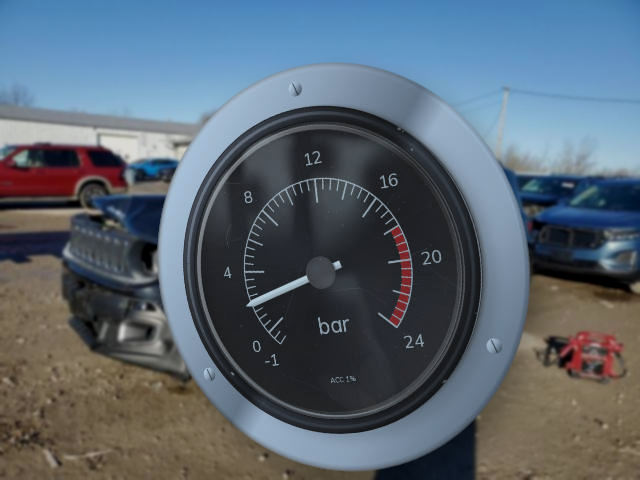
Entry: 2 bar
